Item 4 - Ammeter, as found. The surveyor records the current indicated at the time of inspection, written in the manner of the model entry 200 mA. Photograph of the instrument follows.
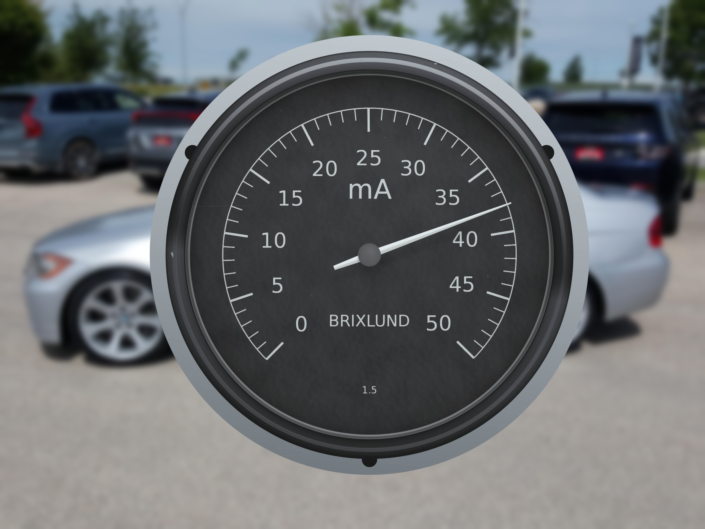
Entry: 38 mA
